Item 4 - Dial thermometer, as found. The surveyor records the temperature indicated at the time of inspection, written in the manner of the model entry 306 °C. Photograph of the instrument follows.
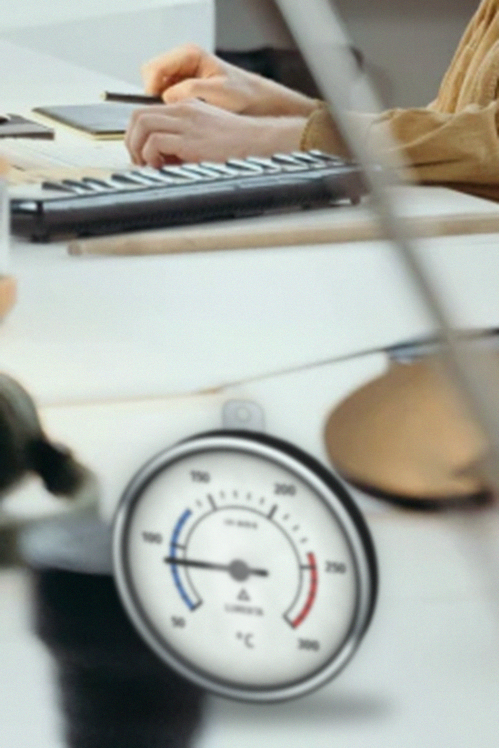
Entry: 90 °C
